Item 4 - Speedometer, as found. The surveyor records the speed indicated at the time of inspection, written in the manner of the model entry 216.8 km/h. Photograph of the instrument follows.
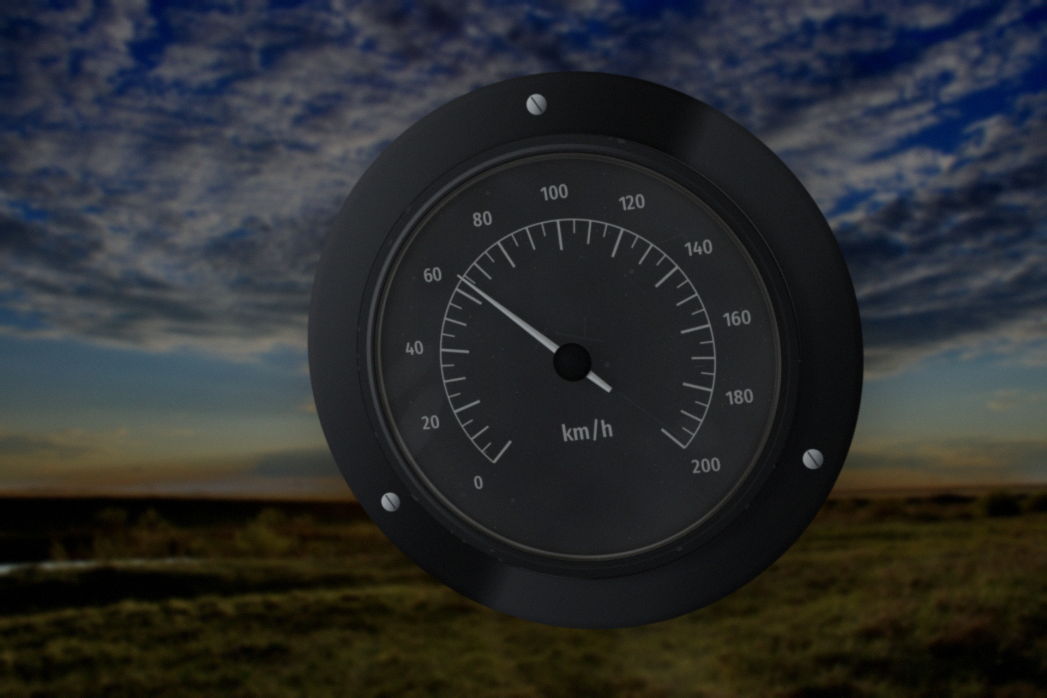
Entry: 65 km/h
